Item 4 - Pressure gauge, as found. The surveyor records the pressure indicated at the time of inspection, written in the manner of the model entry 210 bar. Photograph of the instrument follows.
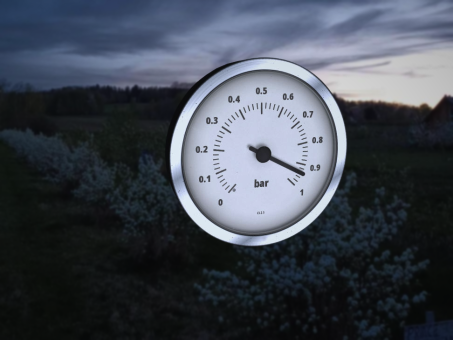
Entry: 0.94 bar
